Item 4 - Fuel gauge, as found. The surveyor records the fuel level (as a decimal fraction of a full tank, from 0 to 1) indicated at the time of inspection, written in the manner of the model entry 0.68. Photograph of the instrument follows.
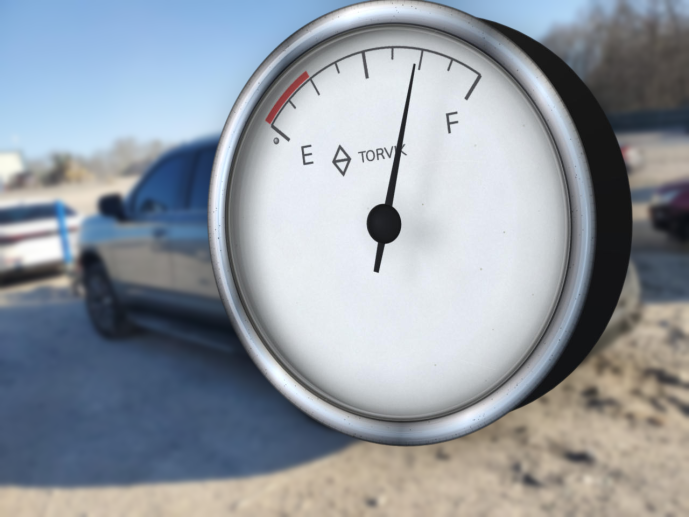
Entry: 0.75
